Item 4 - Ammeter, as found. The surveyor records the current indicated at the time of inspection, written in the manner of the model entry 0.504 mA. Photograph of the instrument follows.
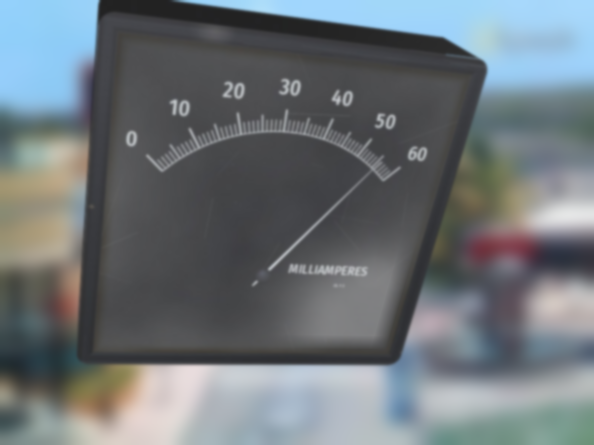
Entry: 55 mA
